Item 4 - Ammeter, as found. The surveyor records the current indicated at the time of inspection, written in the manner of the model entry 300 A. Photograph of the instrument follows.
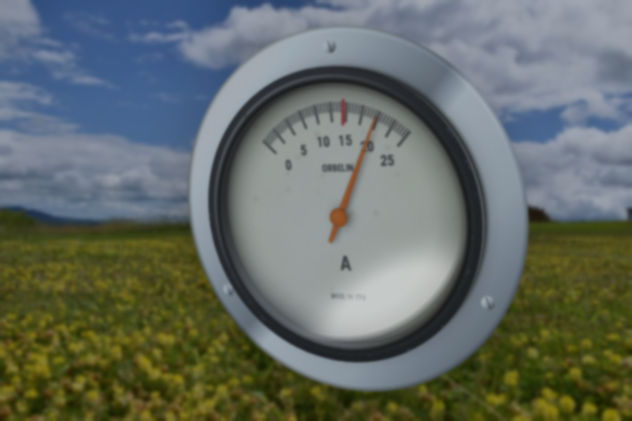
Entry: 20 A
